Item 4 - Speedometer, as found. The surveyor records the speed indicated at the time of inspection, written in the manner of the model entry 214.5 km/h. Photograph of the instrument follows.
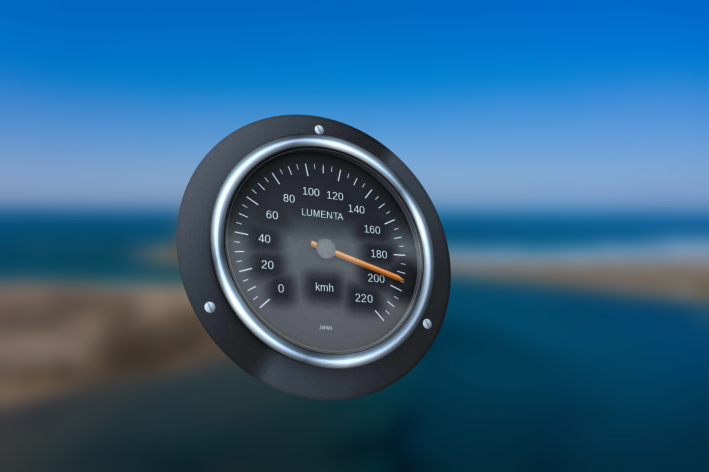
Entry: 195 km/h
